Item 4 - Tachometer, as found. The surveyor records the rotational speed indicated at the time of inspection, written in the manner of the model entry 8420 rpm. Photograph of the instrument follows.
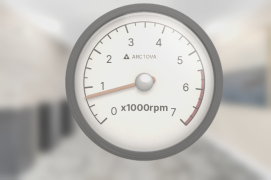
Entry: 750 rpm
